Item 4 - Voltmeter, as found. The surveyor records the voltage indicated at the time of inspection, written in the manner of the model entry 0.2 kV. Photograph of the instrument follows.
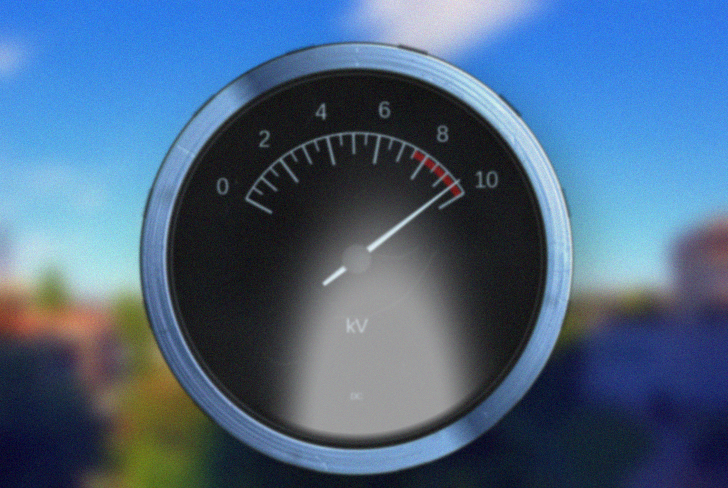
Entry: 9.5 kV
